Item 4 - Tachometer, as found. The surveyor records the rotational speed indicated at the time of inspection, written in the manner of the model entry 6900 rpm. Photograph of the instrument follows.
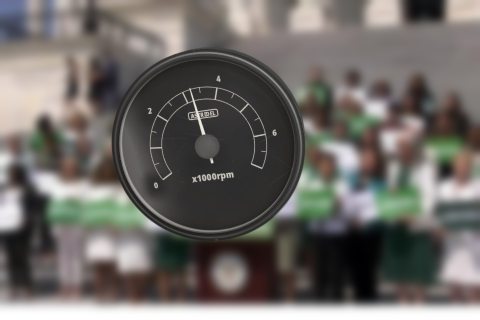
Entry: 3250 rpm
